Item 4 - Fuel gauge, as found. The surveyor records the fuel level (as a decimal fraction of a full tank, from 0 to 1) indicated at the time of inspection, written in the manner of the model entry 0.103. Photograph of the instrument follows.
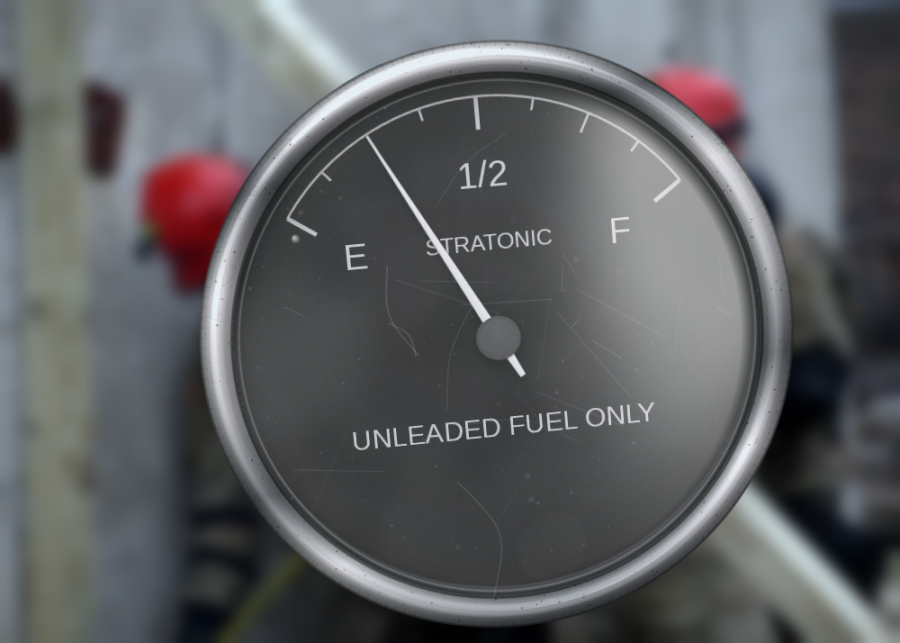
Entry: 0.25
